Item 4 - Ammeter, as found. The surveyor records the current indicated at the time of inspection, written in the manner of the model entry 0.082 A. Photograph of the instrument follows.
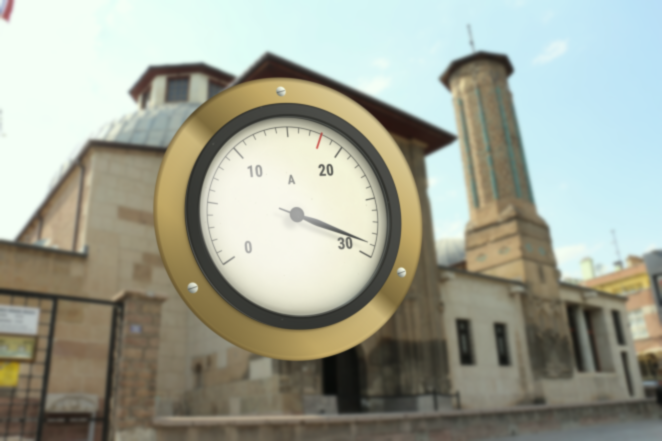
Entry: 29 A
